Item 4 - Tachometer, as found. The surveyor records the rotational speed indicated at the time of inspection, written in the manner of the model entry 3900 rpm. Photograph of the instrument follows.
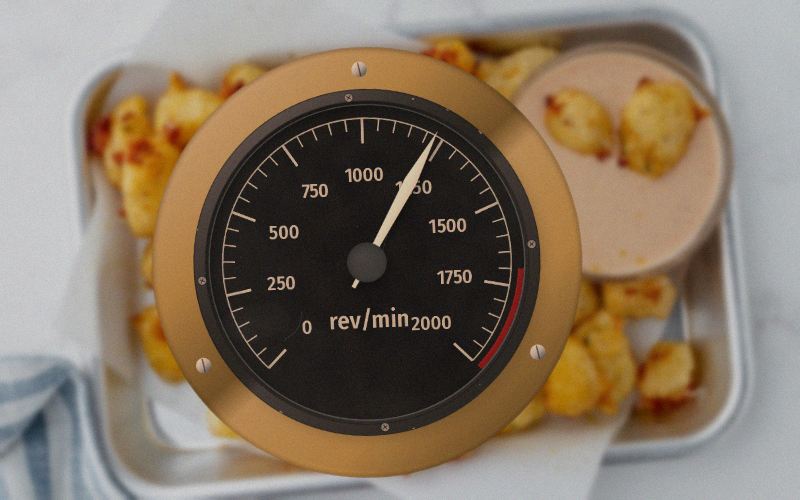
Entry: 1225 rpm
